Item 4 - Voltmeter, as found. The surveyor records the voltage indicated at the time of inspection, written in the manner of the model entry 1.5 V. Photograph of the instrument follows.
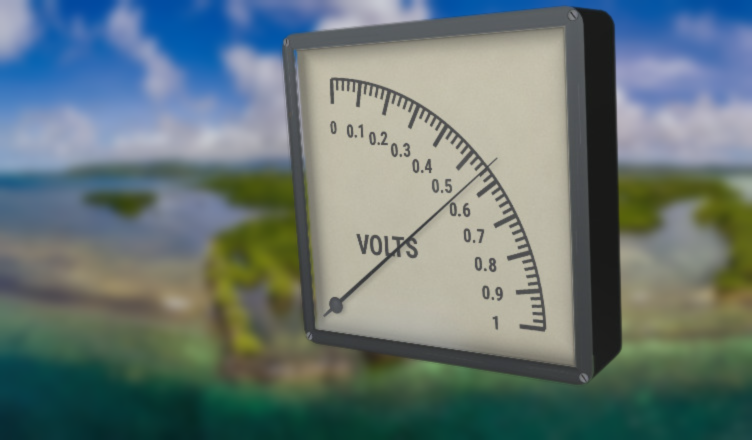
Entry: 0.56 V
